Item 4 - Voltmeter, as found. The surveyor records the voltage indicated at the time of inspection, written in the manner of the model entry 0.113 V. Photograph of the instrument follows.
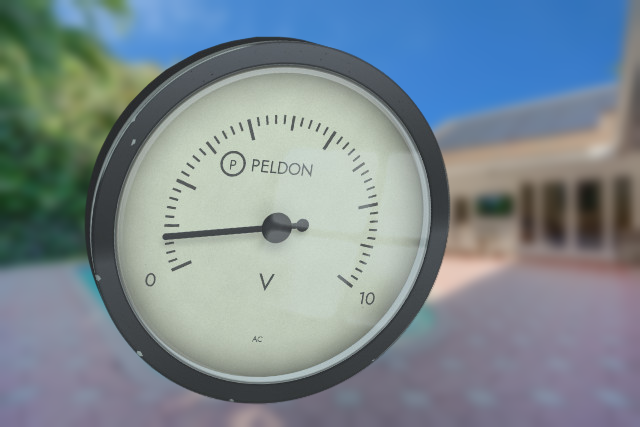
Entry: 0.8 V
